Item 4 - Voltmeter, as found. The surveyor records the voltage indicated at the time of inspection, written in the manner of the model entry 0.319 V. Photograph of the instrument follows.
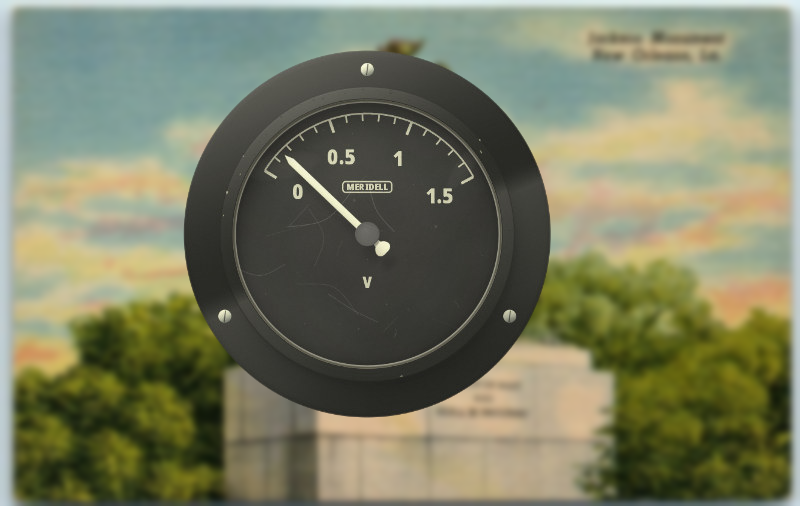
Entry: 0.15 V
